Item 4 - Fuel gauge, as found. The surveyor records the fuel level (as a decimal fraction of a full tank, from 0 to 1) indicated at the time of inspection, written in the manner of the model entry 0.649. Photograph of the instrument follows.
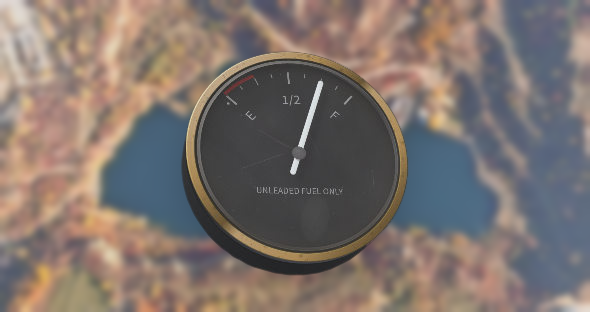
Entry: 0.75
